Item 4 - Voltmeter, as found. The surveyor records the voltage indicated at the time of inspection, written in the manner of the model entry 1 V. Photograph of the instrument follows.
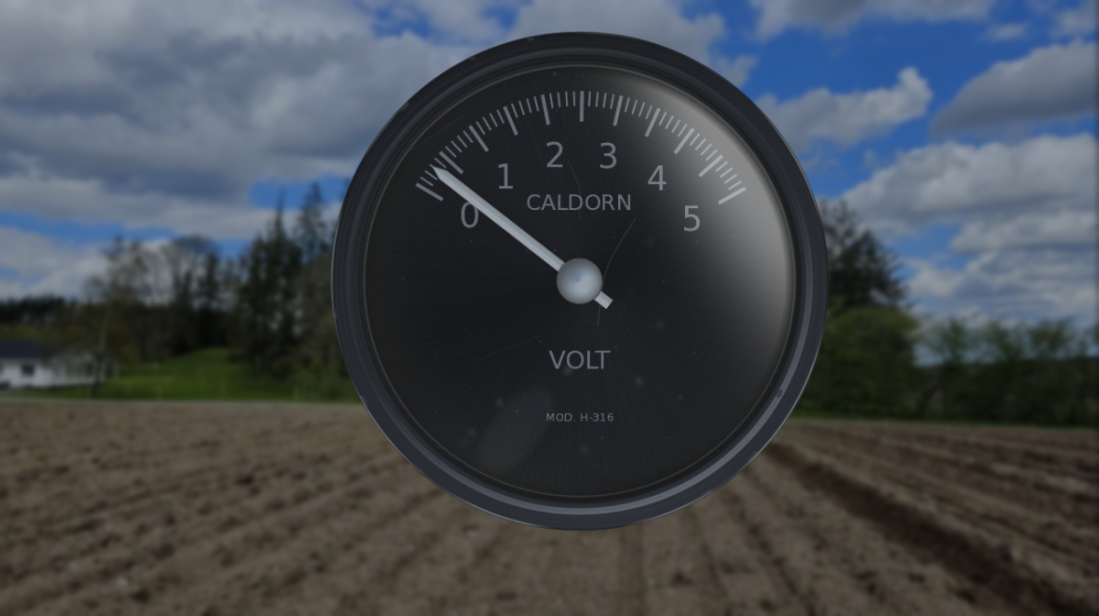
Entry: 0.3 V
